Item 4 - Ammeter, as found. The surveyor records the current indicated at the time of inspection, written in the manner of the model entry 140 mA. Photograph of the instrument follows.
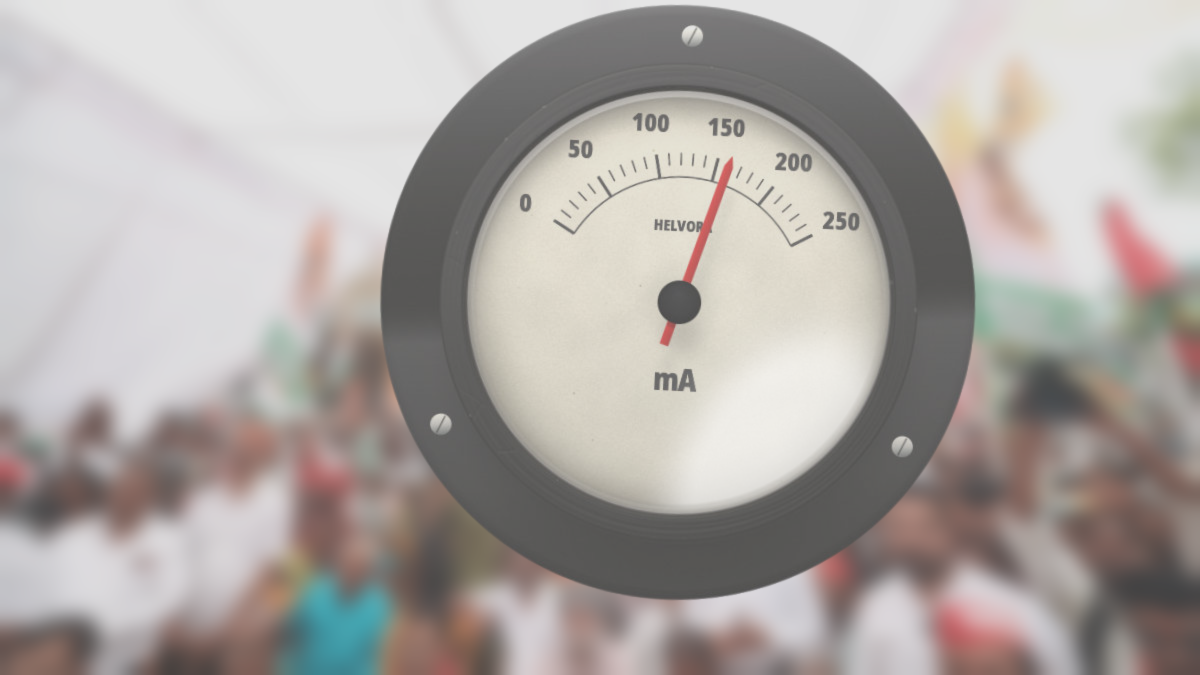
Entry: 160 mA
